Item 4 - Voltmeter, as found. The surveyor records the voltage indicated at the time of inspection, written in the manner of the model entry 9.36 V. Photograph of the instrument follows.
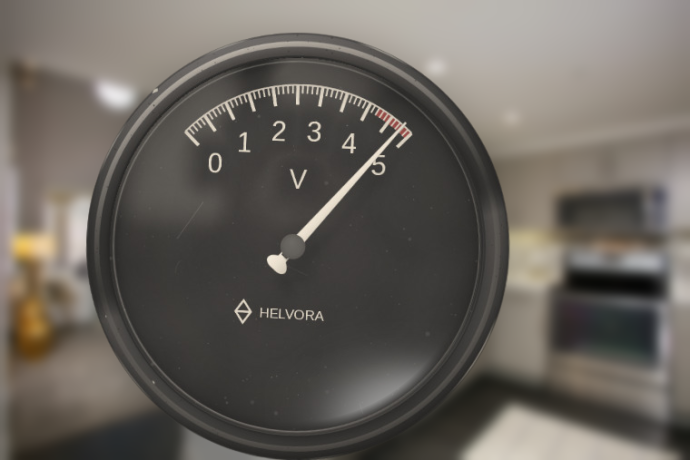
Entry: 4.8 V
